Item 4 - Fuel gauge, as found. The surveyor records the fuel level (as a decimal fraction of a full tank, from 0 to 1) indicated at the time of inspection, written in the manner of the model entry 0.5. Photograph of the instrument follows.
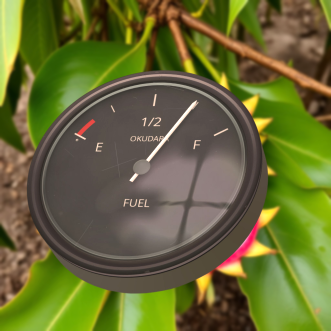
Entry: 0.75
